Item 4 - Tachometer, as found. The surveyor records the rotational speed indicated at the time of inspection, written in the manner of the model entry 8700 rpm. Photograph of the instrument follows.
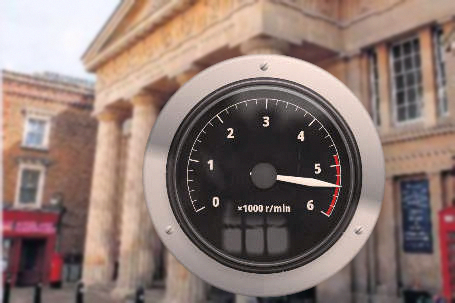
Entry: 5400 rpm
